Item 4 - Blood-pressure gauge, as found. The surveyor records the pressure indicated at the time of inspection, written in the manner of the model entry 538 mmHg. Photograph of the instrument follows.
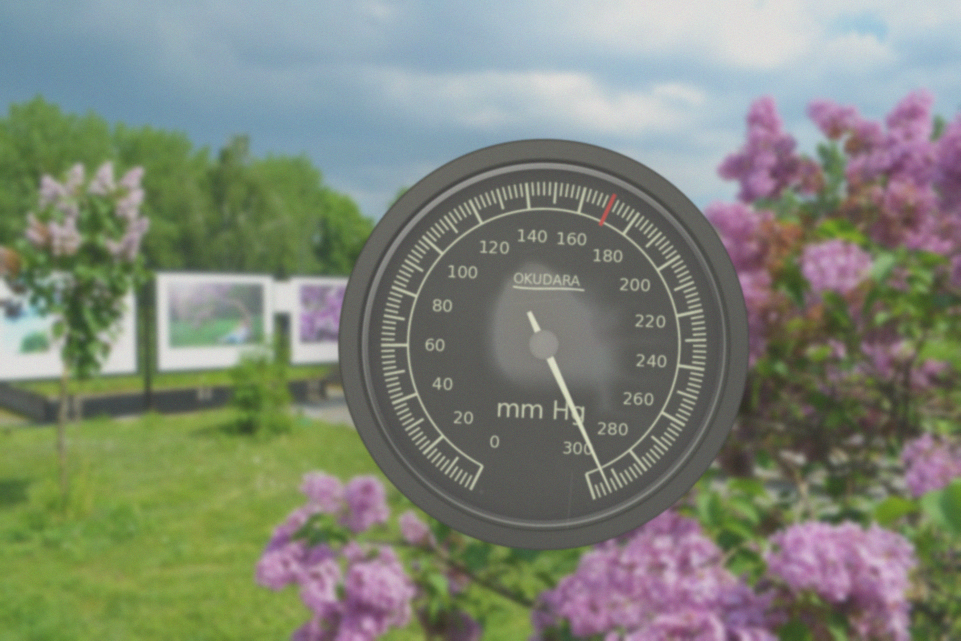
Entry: 294 mmHg
